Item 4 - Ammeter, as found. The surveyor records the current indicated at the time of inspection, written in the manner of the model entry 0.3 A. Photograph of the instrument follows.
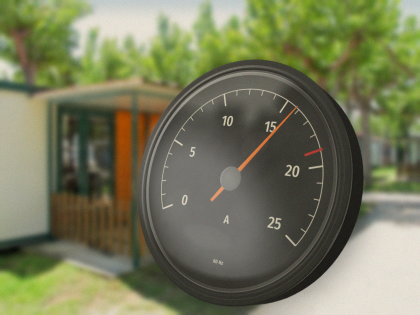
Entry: 16 A
